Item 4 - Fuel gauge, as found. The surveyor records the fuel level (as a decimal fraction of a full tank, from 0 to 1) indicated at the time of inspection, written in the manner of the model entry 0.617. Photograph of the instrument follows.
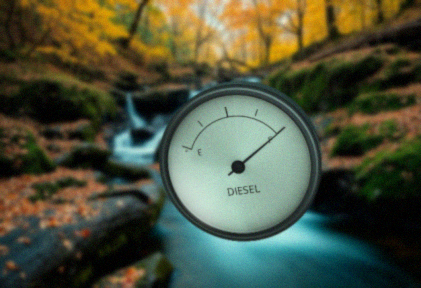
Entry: 1
